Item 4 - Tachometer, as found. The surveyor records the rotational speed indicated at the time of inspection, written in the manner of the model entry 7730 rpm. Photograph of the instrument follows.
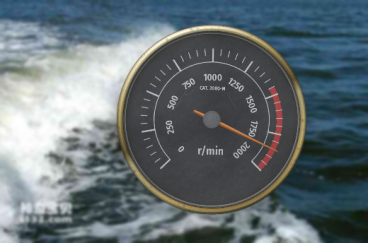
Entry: 1850 rpm
